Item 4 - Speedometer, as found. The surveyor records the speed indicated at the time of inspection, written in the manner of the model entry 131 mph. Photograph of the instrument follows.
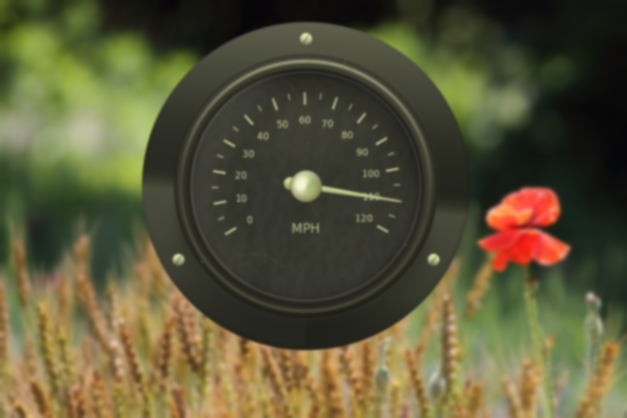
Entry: 110 mph
